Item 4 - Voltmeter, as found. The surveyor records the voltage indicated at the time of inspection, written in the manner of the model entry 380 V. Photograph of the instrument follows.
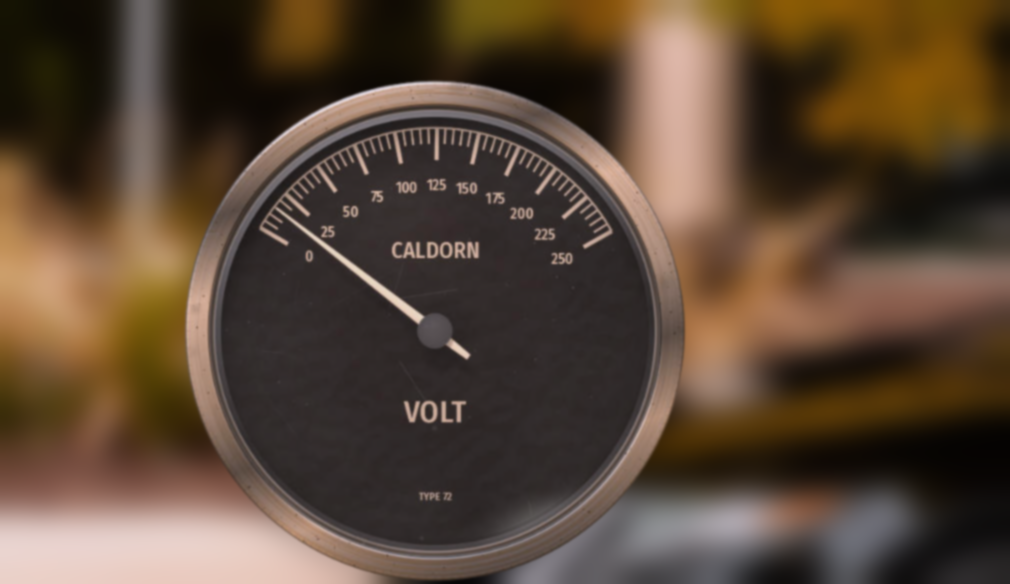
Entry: 15 V
